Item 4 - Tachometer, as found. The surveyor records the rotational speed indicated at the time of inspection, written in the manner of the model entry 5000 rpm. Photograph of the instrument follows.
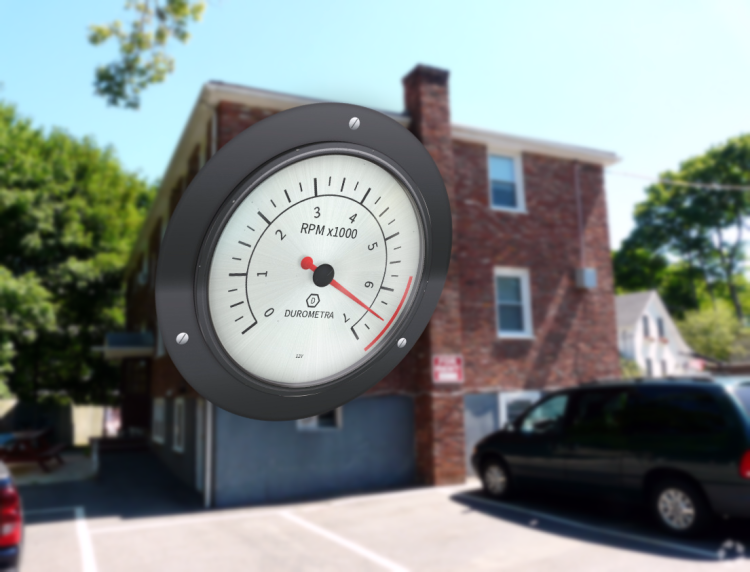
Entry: 6500 rpm
